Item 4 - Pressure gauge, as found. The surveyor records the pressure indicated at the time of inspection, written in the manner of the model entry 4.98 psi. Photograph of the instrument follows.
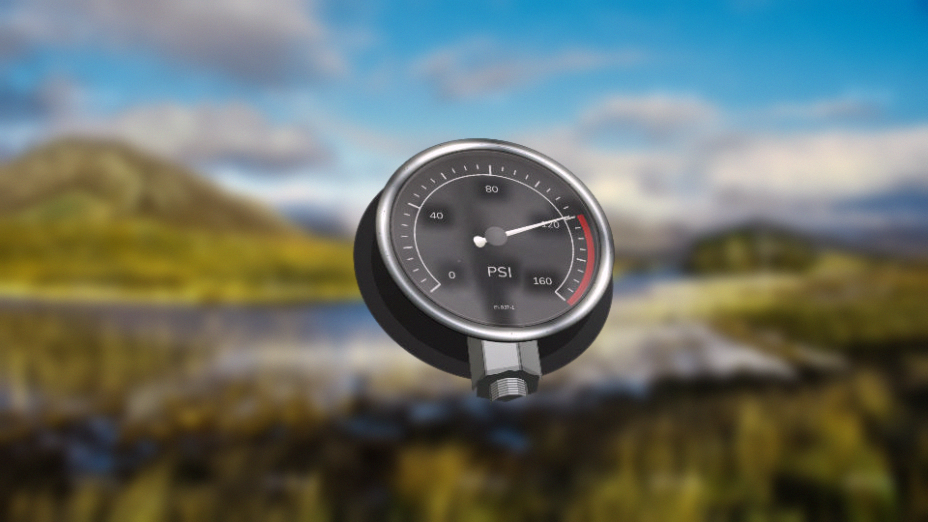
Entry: 120 psi
